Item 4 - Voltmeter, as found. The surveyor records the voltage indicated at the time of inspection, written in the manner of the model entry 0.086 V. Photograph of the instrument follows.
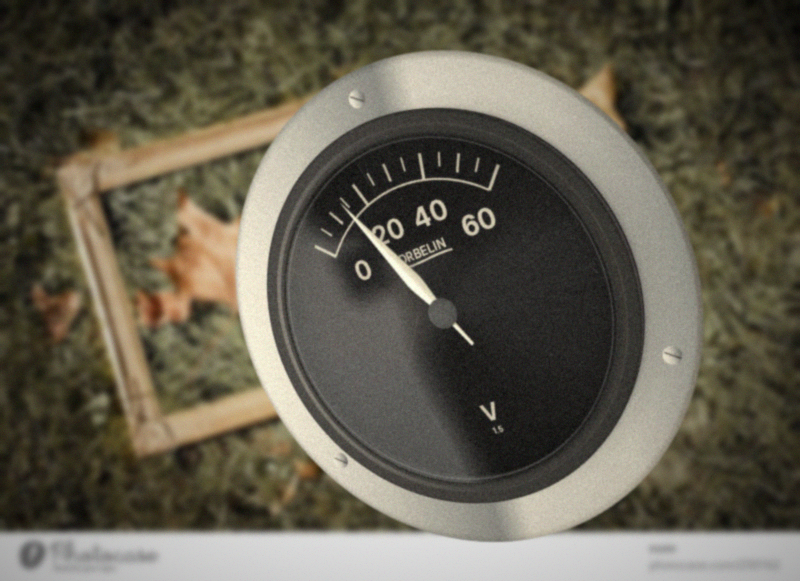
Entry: 15 V
